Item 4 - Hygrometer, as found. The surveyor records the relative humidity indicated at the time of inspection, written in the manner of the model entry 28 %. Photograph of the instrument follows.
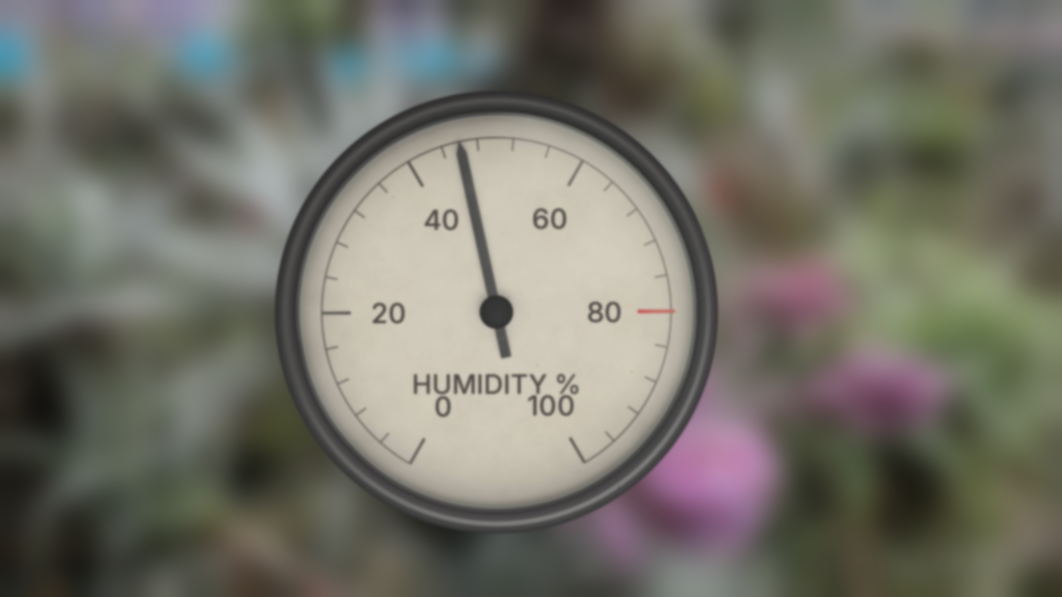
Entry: 46 %
